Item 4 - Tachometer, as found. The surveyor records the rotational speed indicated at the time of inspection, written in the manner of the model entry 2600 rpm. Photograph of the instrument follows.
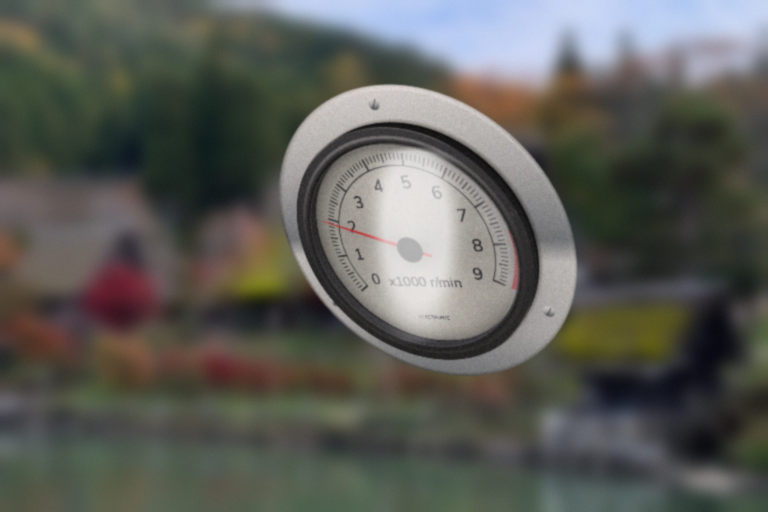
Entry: 2000 rpm
